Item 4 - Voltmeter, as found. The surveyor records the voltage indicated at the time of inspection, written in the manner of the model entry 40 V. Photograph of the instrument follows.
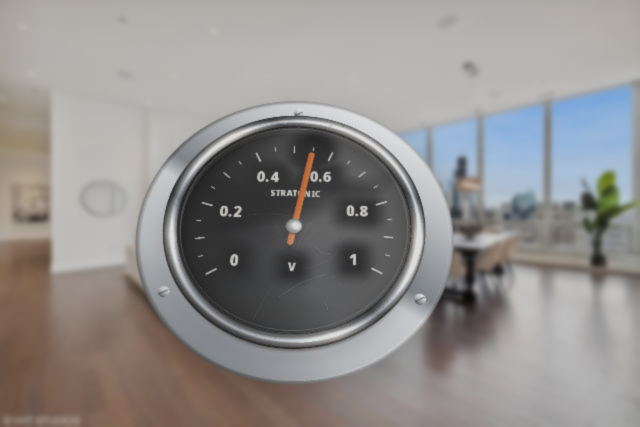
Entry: 0.55 V
